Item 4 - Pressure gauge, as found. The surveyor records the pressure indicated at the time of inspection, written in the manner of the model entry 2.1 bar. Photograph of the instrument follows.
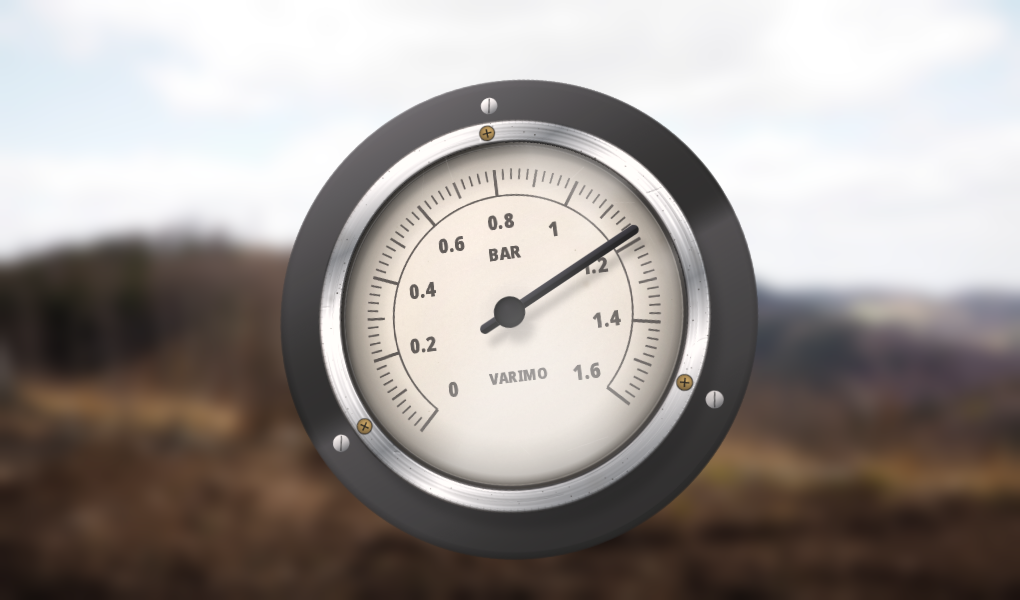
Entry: 1.18 bar
